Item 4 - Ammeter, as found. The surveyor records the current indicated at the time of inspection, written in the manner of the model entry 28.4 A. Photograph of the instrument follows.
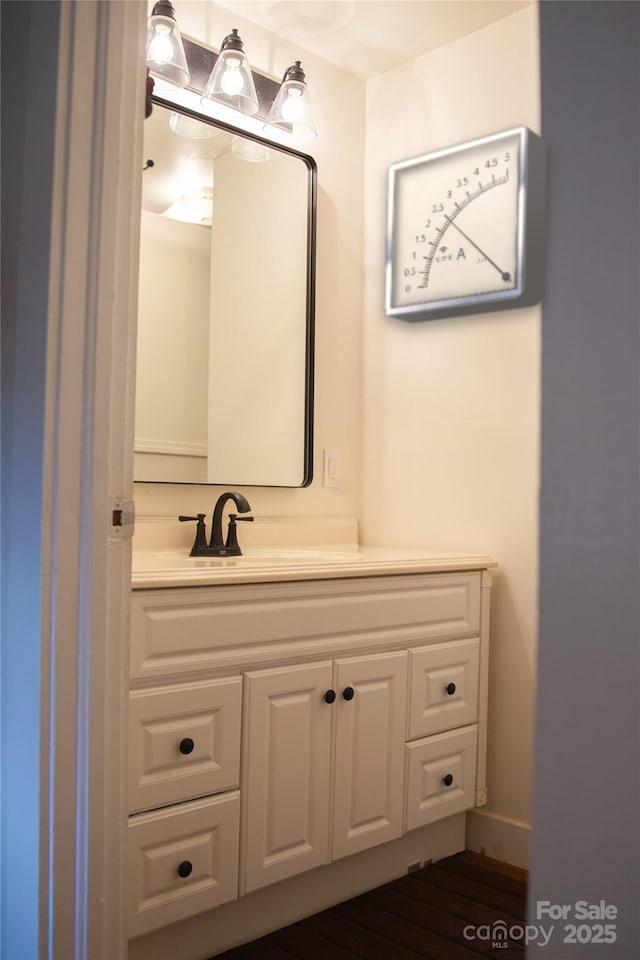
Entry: 2.5 A
